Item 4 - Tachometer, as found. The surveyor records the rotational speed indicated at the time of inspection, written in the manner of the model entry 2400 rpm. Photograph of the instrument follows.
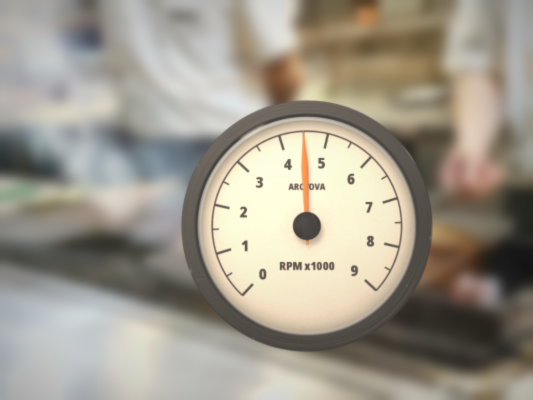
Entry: 4500 rpm
